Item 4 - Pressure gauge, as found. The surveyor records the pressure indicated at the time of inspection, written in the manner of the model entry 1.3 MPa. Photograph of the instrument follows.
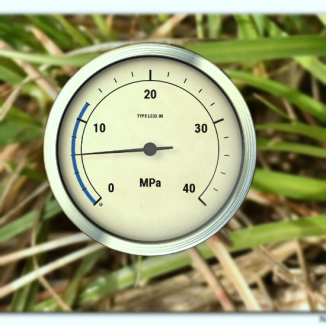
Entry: 6 MPa
